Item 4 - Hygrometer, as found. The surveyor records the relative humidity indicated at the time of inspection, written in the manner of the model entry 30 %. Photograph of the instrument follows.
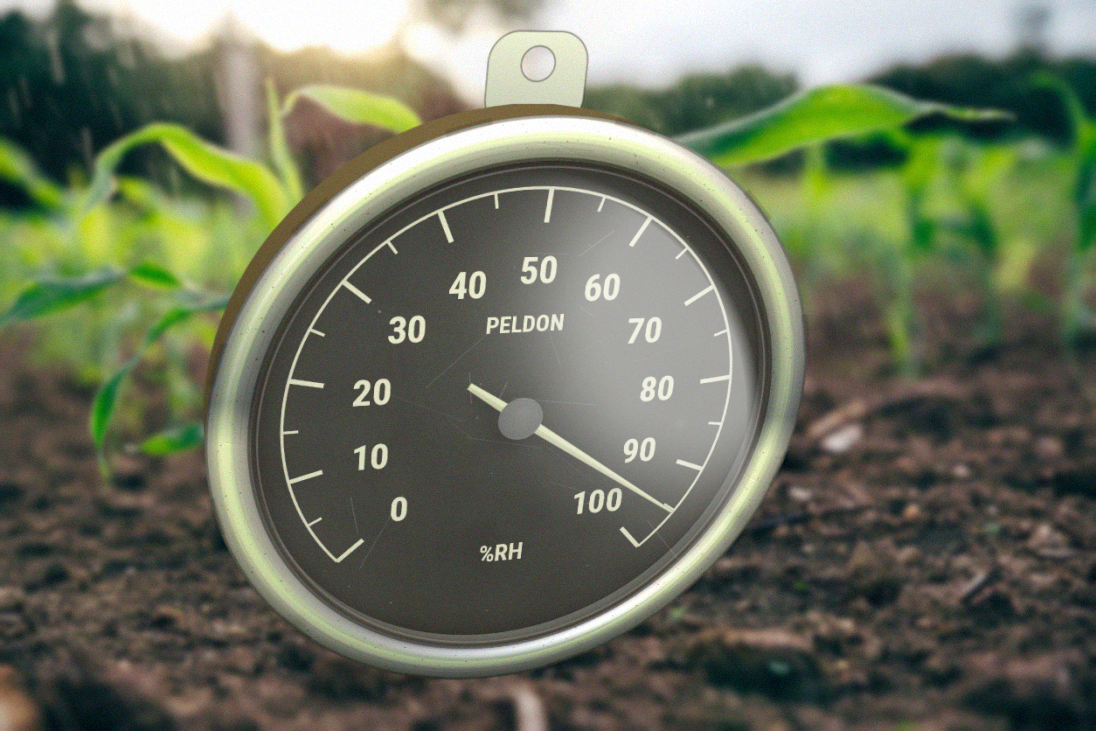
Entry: 95 %
